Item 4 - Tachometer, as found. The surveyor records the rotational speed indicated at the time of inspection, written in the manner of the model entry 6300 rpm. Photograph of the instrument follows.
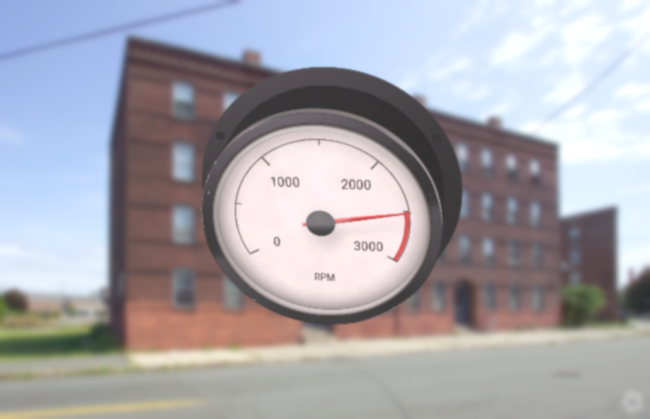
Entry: 2500 rpm
